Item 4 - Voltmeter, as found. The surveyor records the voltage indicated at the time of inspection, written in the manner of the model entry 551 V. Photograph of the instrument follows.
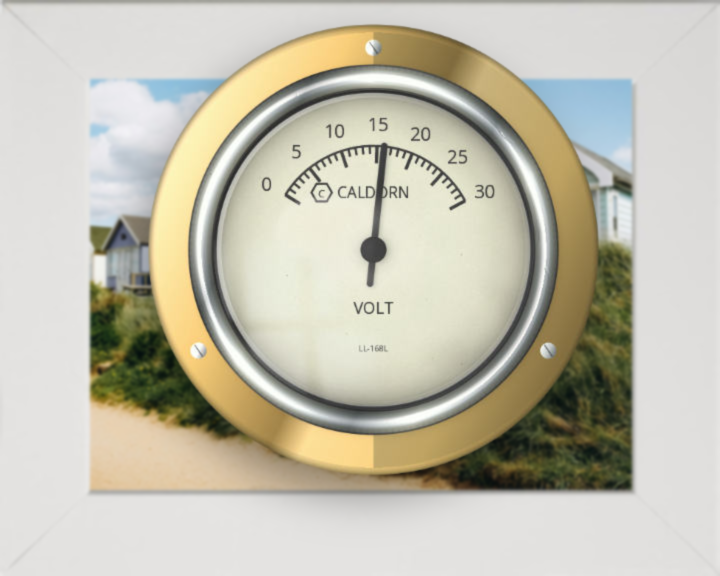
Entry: 16 V
